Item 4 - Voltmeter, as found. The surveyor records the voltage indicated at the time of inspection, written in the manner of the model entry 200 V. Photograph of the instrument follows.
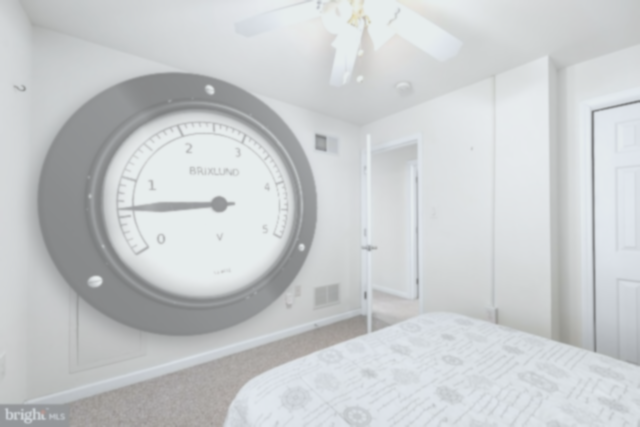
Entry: 0.6 V
